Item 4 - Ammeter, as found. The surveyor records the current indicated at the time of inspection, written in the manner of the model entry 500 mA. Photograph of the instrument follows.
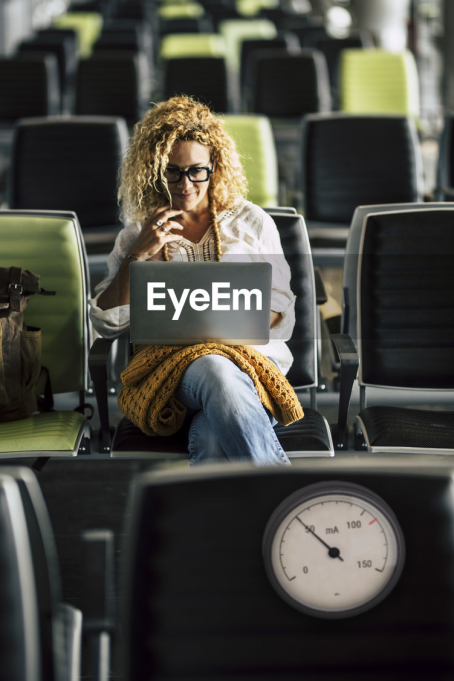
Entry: 50 mA
